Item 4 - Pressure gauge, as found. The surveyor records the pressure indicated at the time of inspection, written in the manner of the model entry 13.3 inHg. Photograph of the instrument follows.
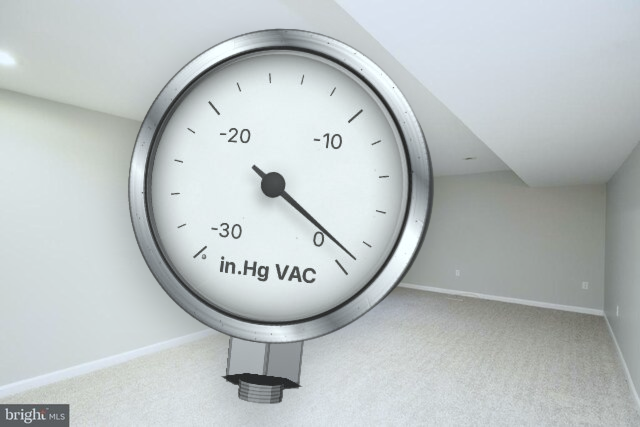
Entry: -1 inHg
